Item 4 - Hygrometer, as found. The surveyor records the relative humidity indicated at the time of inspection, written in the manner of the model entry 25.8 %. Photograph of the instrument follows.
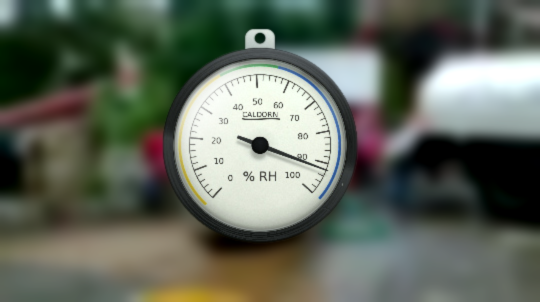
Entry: 92 %
